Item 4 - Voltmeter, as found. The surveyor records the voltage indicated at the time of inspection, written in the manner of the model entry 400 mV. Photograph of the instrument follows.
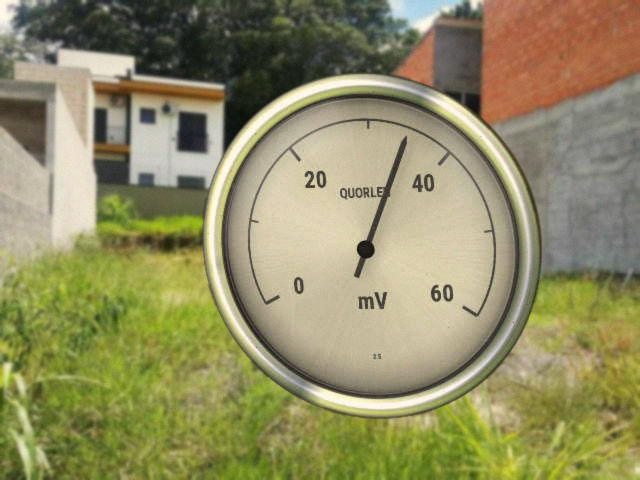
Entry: 35 mV
